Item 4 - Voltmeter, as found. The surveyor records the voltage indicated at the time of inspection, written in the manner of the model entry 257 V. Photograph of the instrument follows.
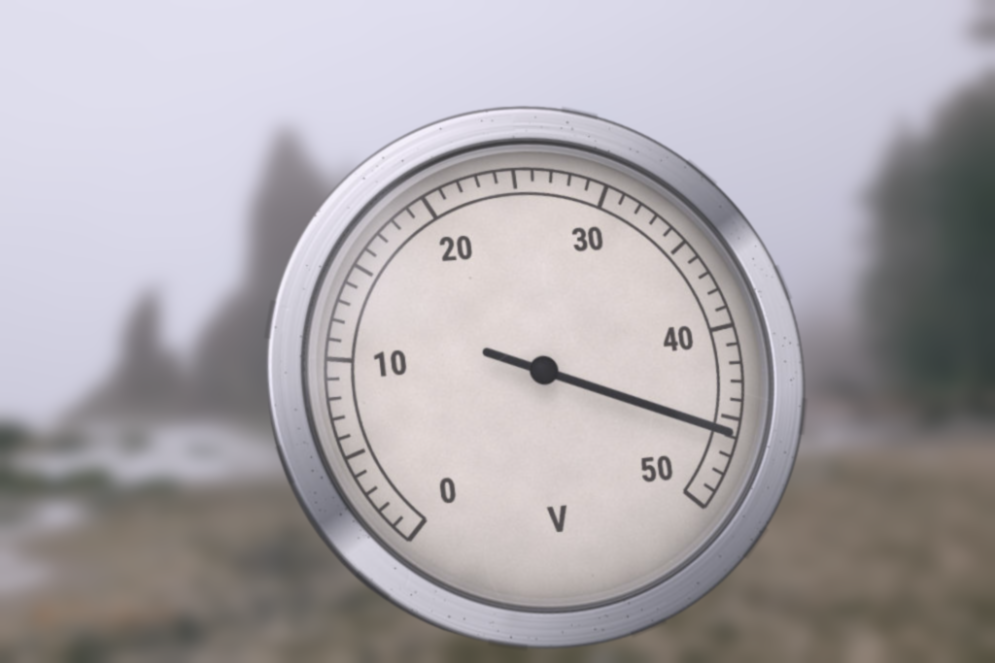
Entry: 46 V
